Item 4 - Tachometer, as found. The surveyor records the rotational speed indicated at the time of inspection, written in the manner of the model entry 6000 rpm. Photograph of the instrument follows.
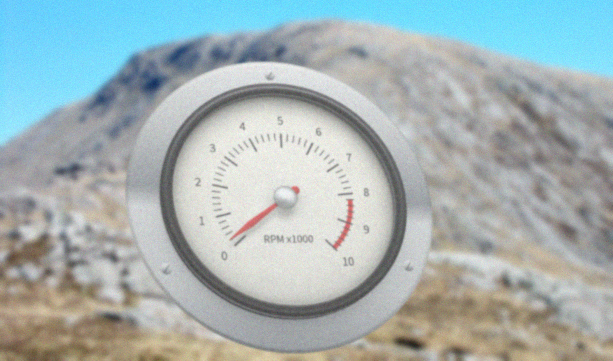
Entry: 200 rpm
